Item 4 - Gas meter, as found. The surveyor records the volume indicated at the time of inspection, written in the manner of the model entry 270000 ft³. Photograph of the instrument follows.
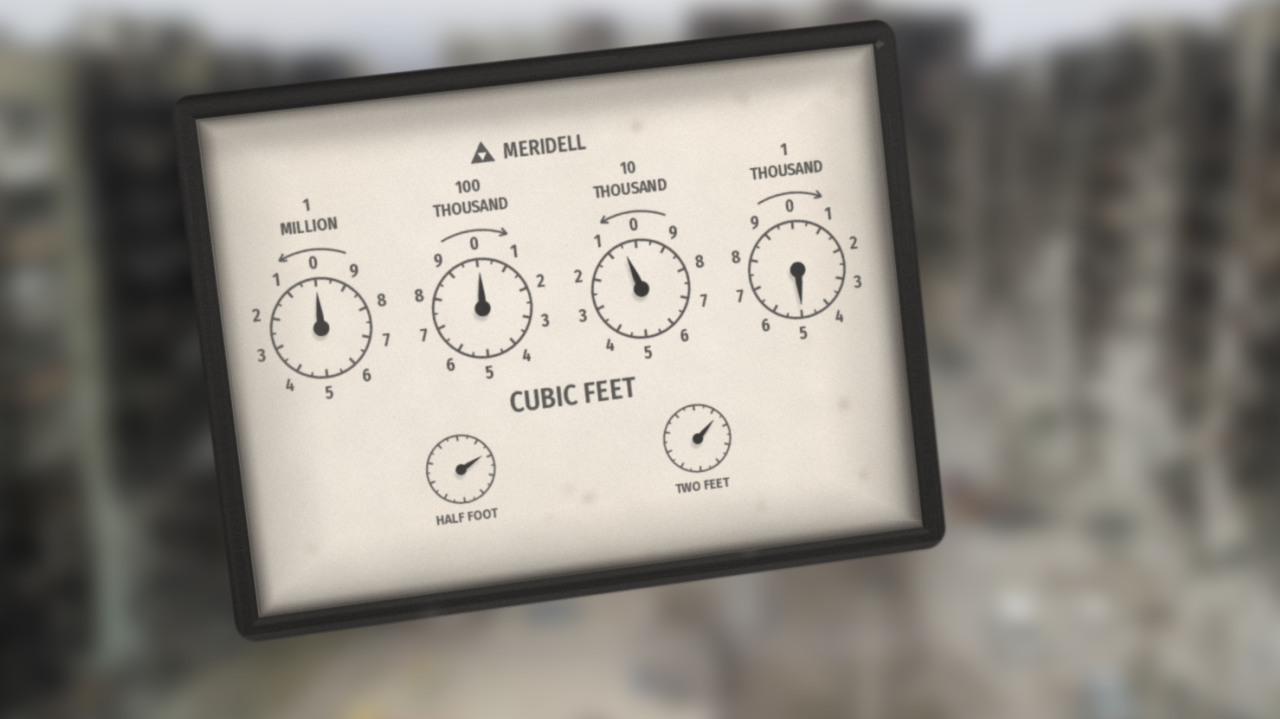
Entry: 500 ft³
